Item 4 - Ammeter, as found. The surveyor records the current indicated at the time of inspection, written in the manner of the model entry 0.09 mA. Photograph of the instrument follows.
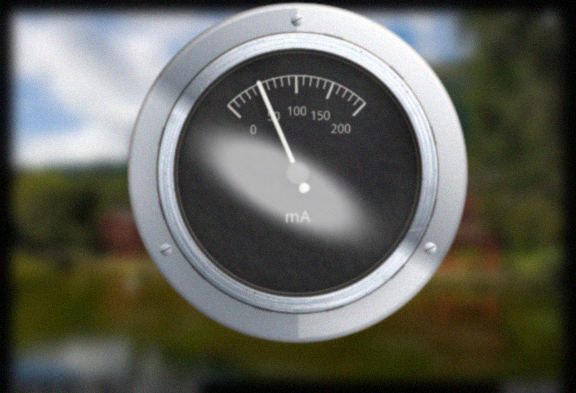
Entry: 50 mA
